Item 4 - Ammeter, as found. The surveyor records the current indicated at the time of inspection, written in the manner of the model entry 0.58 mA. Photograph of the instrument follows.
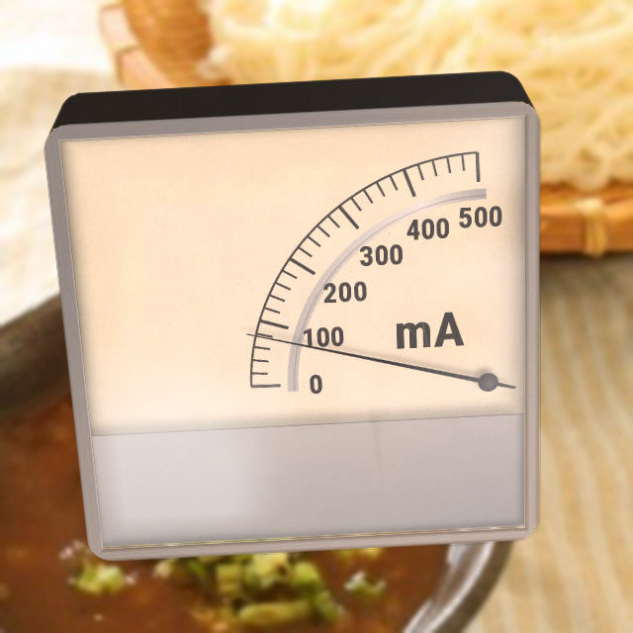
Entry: 80 mA
